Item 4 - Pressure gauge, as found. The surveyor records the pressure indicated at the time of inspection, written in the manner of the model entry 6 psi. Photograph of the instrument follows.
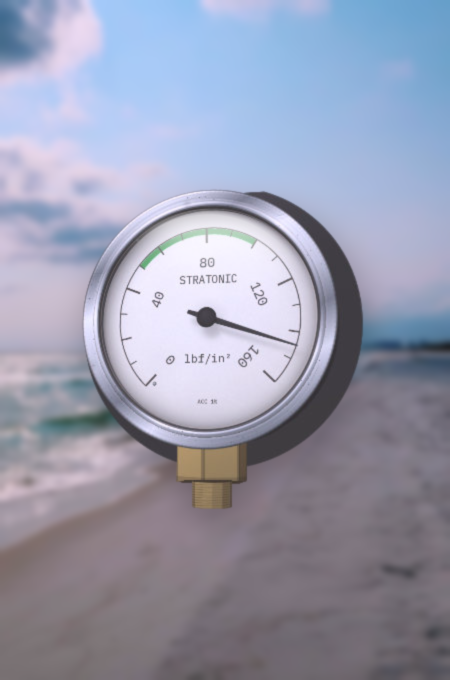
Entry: 145 psi
